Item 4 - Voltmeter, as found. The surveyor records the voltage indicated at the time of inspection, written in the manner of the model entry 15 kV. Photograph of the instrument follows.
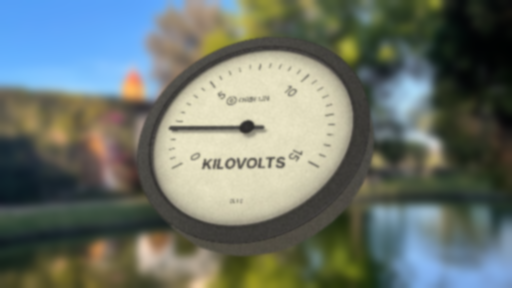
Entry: 2 kV
